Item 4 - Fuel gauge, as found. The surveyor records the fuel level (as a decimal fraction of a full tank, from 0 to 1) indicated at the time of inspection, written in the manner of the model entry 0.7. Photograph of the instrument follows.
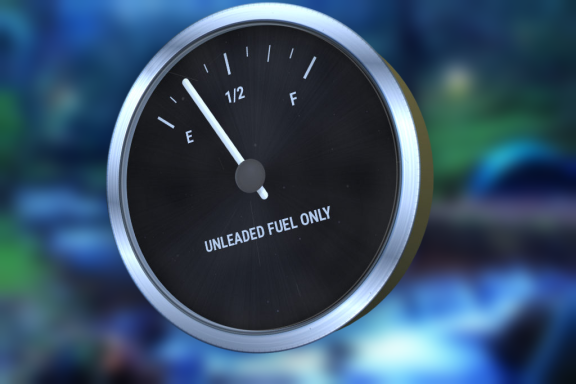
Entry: 0.25
